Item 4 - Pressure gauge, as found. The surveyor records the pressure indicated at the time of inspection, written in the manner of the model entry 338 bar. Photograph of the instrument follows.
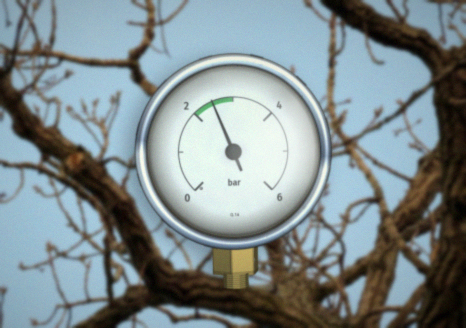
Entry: 2.5 bar
